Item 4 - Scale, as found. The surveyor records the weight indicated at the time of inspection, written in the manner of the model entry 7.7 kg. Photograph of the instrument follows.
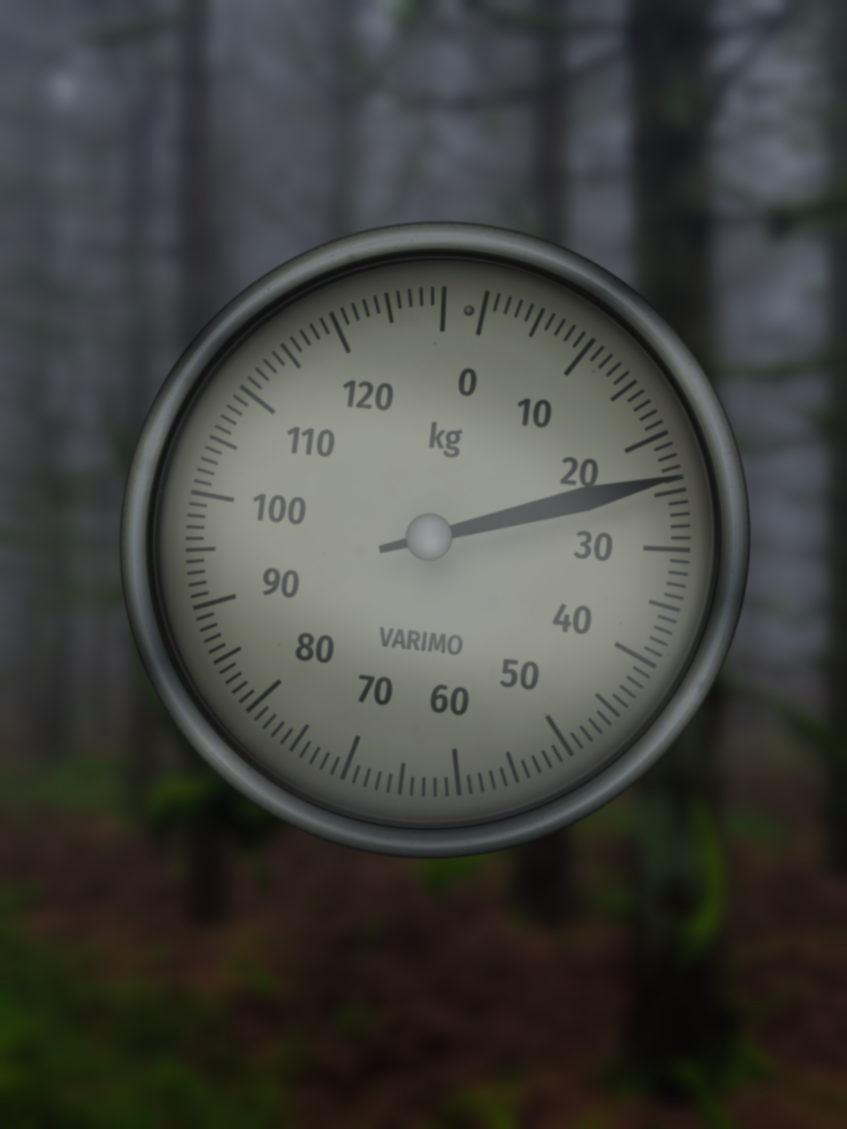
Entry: 24 kg
